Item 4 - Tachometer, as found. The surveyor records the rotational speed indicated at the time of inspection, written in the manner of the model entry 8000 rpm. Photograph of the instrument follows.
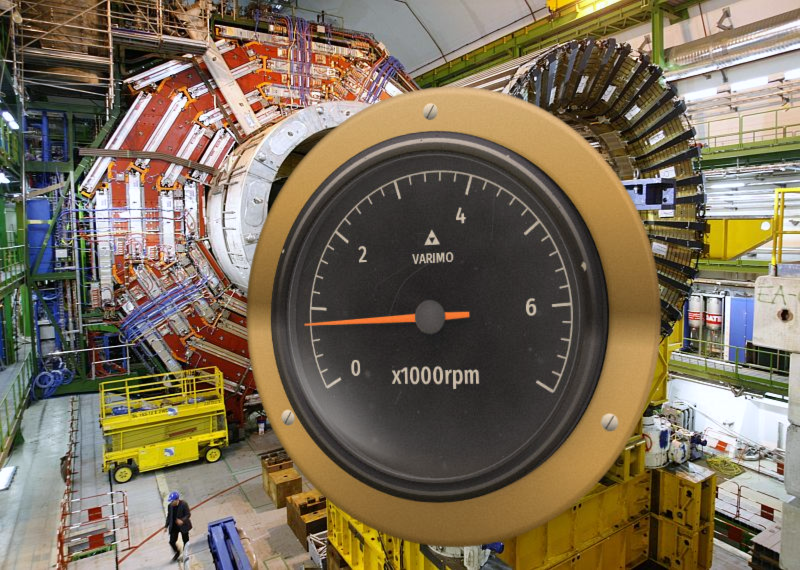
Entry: 800 rpm
